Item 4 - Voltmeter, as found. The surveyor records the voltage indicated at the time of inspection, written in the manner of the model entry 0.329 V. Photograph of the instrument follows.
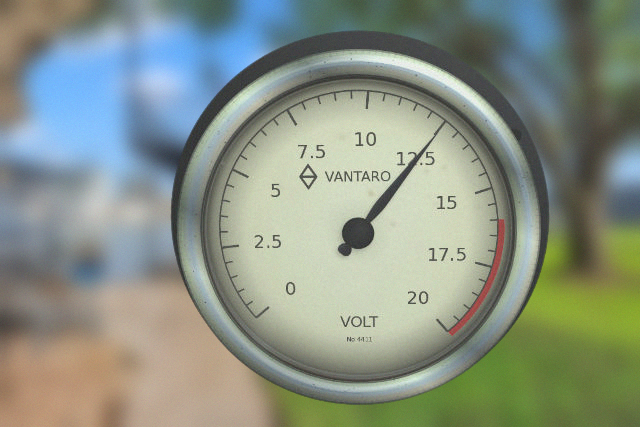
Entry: 12.5 V
